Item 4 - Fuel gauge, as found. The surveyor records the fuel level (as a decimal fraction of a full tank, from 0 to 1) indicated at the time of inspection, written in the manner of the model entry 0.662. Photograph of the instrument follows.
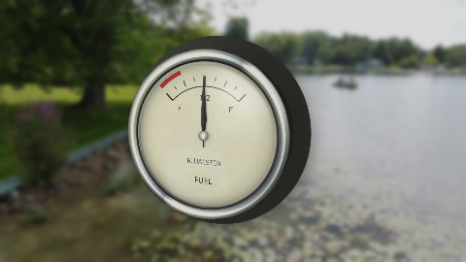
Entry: 0.5
